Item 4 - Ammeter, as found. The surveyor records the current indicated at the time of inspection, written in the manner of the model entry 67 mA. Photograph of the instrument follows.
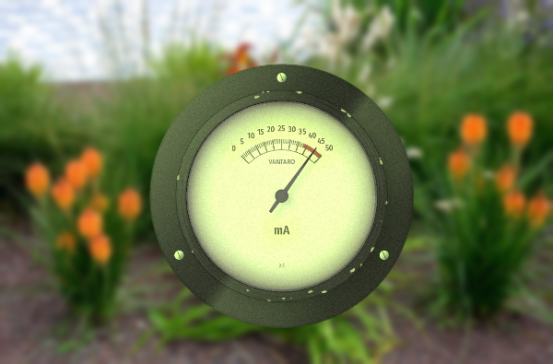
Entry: 45 mA
